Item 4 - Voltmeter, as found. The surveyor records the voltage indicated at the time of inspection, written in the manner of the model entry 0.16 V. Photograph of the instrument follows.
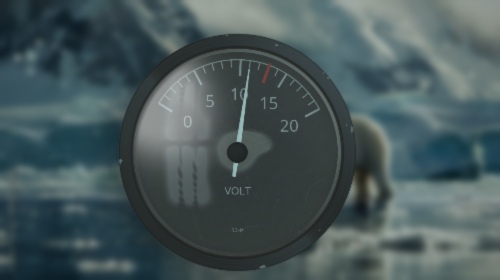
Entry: 11 V
